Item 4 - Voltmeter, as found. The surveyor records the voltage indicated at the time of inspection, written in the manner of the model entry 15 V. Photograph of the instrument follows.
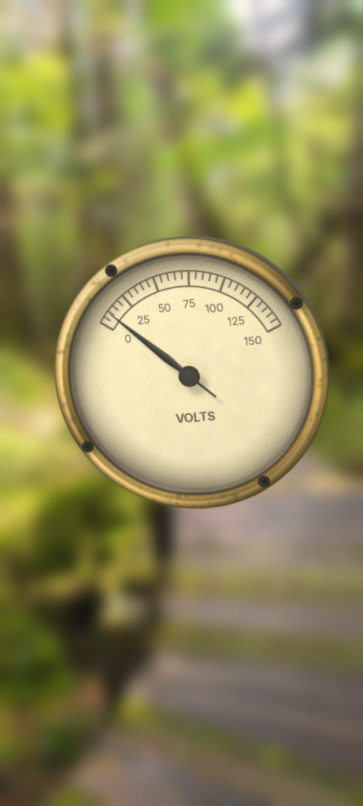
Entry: 10 V
